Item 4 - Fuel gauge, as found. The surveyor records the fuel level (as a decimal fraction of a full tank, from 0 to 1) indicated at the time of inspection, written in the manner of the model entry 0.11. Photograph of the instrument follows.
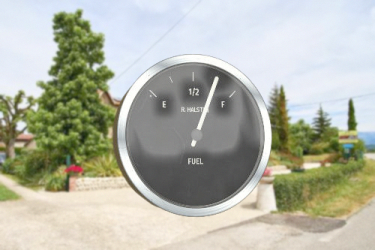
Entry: 0.75
